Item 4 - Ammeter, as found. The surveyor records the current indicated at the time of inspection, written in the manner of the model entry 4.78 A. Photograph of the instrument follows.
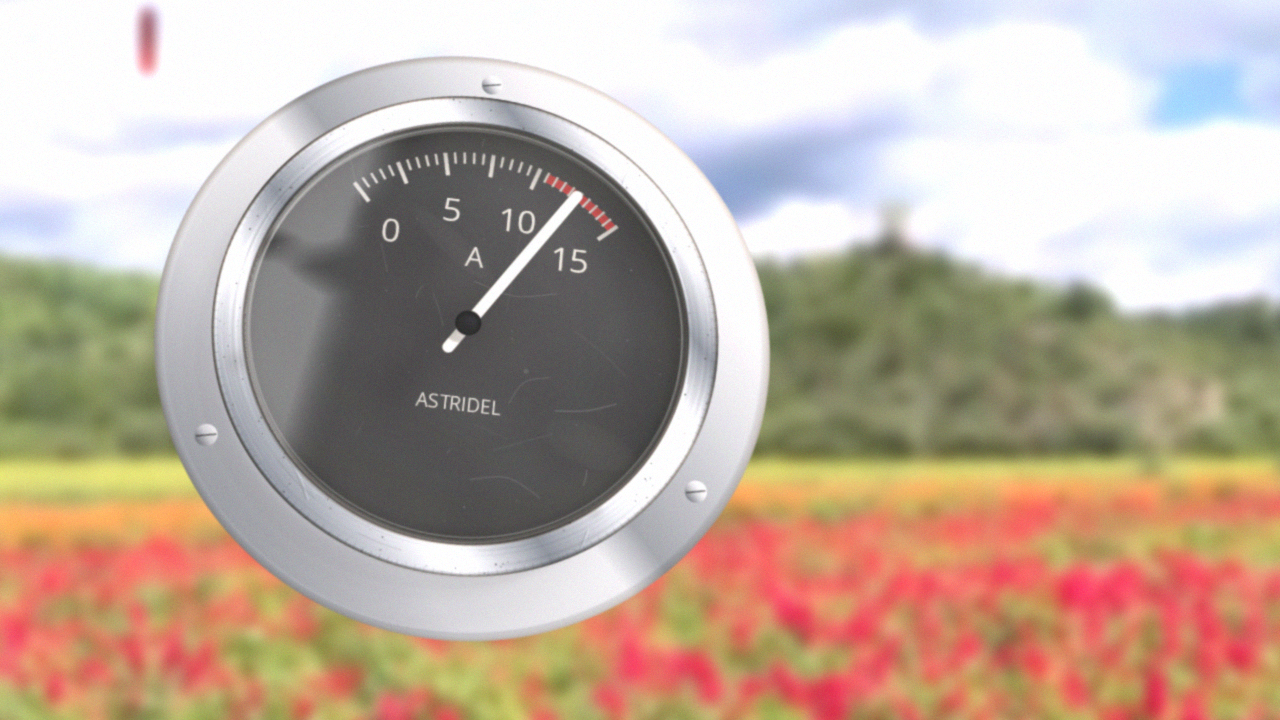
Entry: 12.5 A
